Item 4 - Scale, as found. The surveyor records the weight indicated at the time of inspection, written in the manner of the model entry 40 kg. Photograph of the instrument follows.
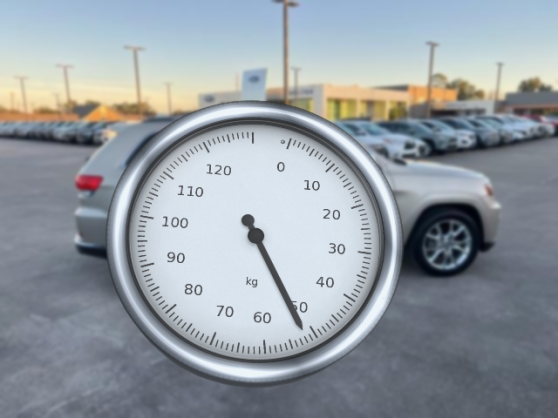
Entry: 52 kg
